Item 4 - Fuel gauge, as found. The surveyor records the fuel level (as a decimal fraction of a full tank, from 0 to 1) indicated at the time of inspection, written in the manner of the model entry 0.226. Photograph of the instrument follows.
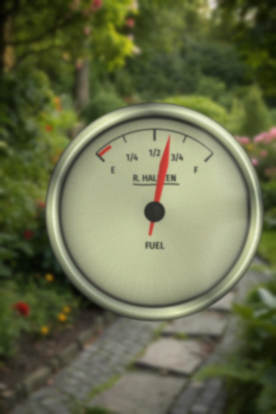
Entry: 0.625
